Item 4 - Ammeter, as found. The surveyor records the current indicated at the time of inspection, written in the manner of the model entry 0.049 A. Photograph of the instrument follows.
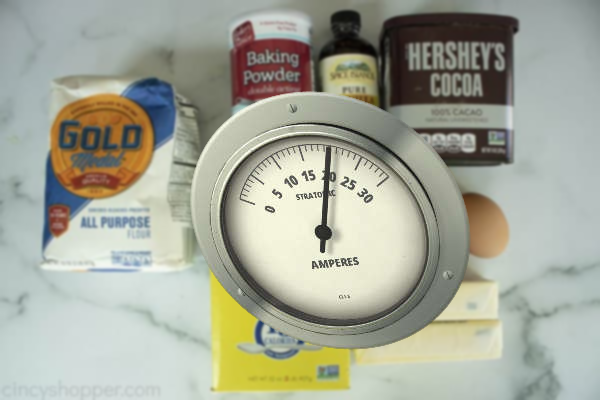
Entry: 20 A
